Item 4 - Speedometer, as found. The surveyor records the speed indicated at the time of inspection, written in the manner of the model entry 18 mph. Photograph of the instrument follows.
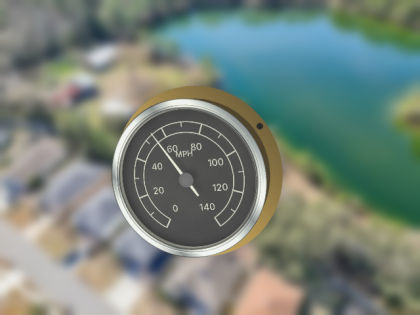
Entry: 55 mph
